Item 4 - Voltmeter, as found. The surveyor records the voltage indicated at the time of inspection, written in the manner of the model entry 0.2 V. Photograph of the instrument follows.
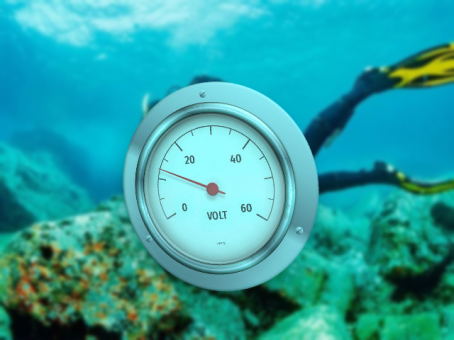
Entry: 12.5 V
